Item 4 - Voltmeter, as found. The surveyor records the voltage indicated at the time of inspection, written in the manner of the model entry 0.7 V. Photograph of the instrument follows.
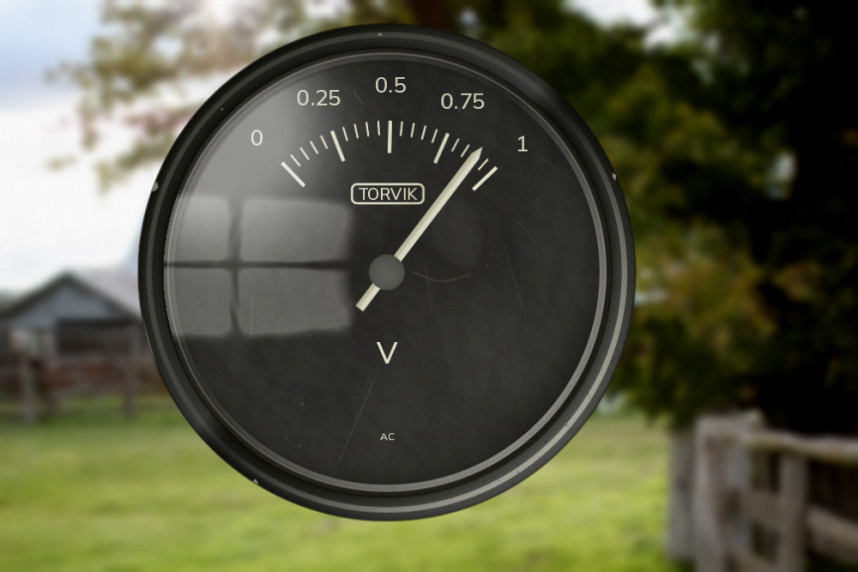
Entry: 0.9 V
